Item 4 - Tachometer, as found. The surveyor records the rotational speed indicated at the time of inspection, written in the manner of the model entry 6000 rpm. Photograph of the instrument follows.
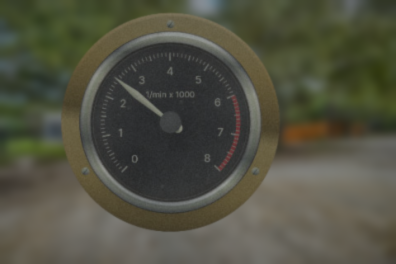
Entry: 2500 rpm
